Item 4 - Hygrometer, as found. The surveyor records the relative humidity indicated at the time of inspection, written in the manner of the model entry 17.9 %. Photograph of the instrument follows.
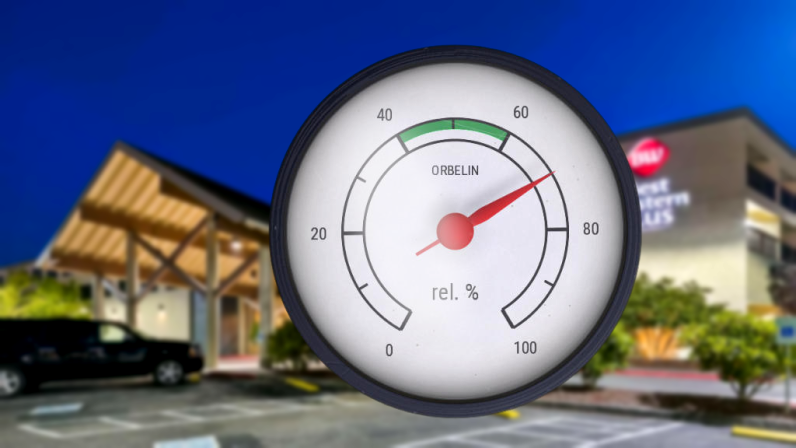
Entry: 70 %
